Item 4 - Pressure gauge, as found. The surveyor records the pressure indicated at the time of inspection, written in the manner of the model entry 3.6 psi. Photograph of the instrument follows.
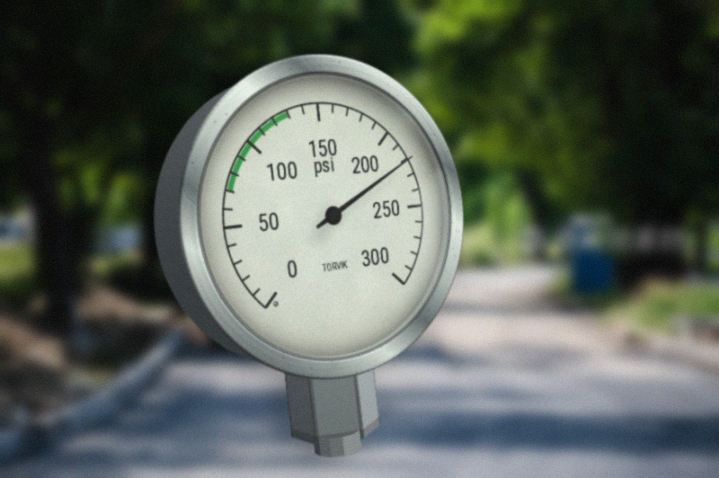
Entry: 220 psi
